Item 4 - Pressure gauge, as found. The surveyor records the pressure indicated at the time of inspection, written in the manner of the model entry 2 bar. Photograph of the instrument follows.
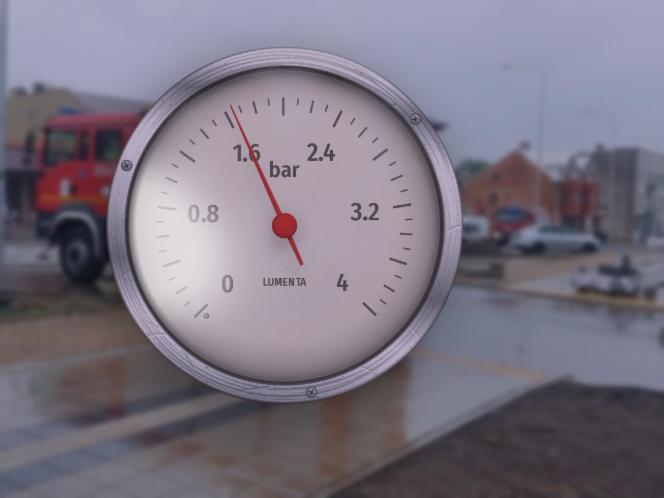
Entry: 1.65 bar
